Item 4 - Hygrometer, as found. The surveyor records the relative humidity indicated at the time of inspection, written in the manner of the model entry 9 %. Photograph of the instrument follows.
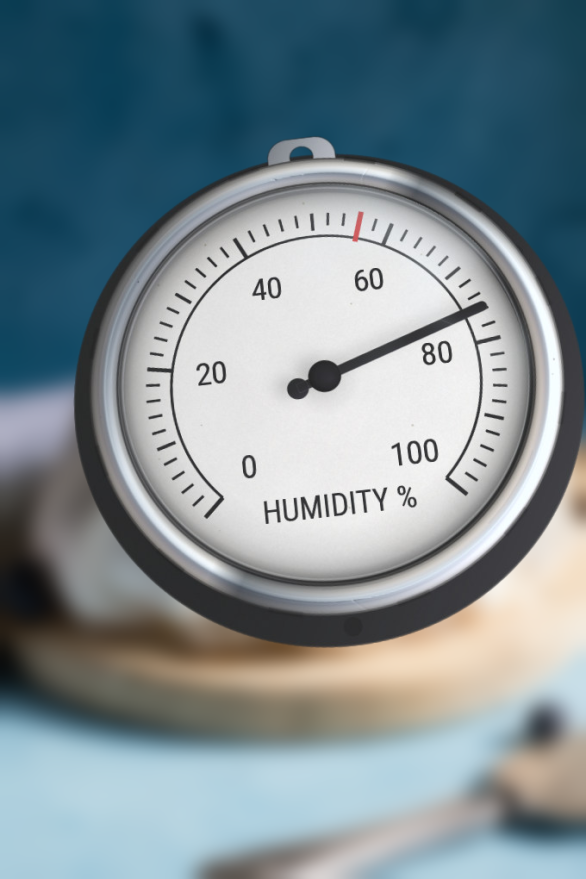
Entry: 76 %
